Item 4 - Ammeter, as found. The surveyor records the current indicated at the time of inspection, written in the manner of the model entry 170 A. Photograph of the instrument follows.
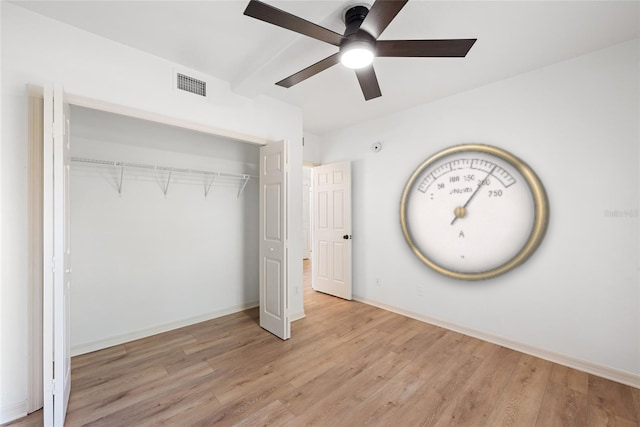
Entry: 200 A
